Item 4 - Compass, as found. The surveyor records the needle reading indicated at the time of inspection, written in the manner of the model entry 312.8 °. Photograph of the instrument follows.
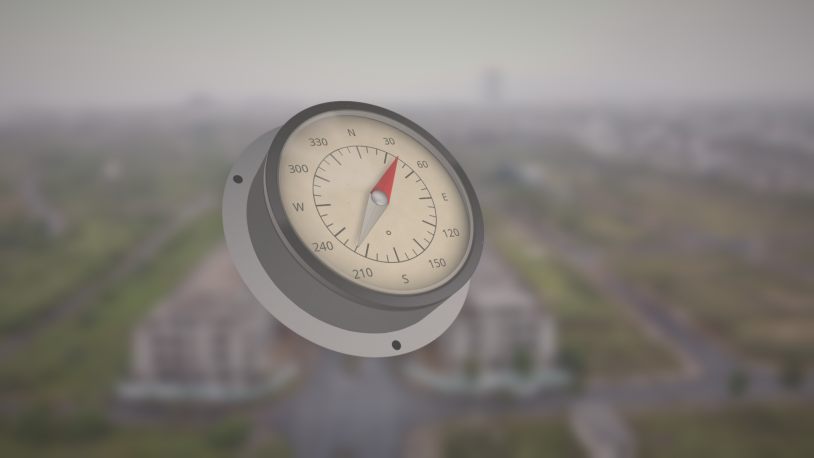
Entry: 40 °
